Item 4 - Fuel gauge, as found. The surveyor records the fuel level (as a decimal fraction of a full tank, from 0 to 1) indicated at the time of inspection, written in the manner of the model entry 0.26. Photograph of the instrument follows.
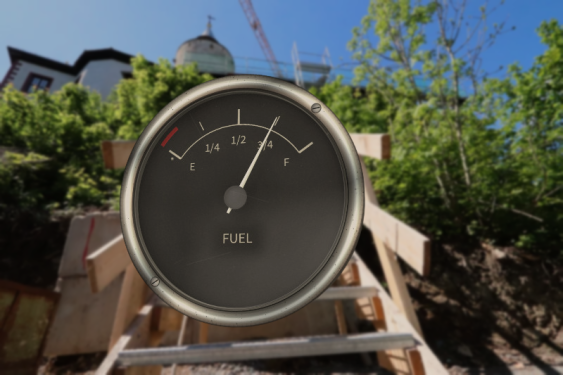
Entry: 0.75
